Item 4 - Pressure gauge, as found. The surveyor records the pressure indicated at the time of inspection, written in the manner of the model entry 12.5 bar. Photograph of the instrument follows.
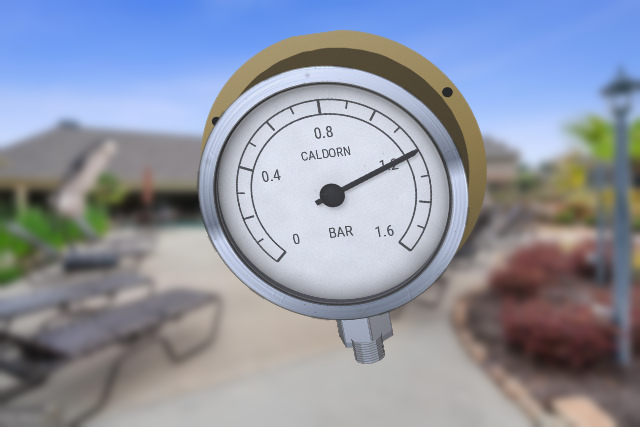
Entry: 1.2 bar
